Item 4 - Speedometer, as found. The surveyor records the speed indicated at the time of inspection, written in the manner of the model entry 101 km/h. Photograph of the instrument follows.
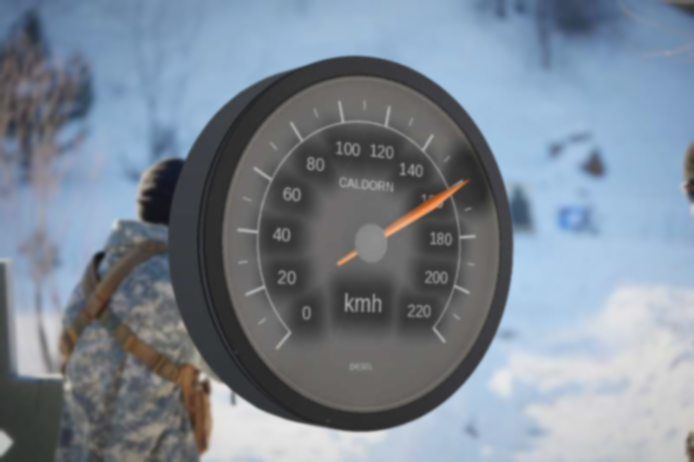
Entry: 160 km/h
